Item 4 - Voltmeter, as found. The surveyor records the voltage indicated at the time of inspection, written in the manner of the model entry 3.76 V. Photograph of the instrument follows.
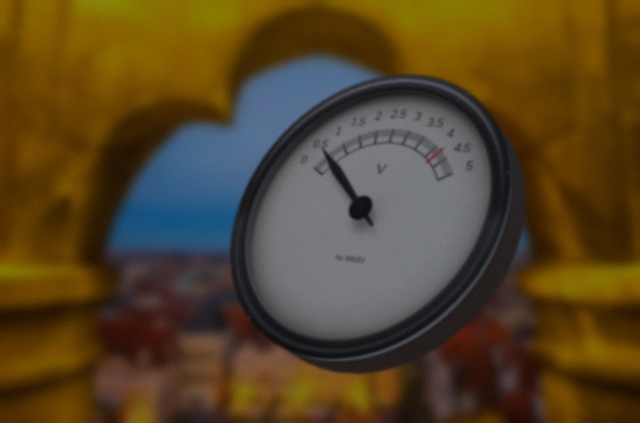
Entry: 0.5 V
